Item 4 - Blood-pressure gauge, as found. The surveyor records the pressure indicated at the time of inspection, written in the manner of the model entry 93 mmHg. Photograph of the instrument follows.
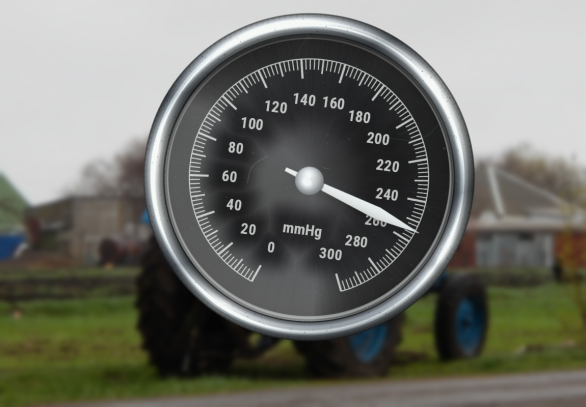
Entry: 254 mmHg
